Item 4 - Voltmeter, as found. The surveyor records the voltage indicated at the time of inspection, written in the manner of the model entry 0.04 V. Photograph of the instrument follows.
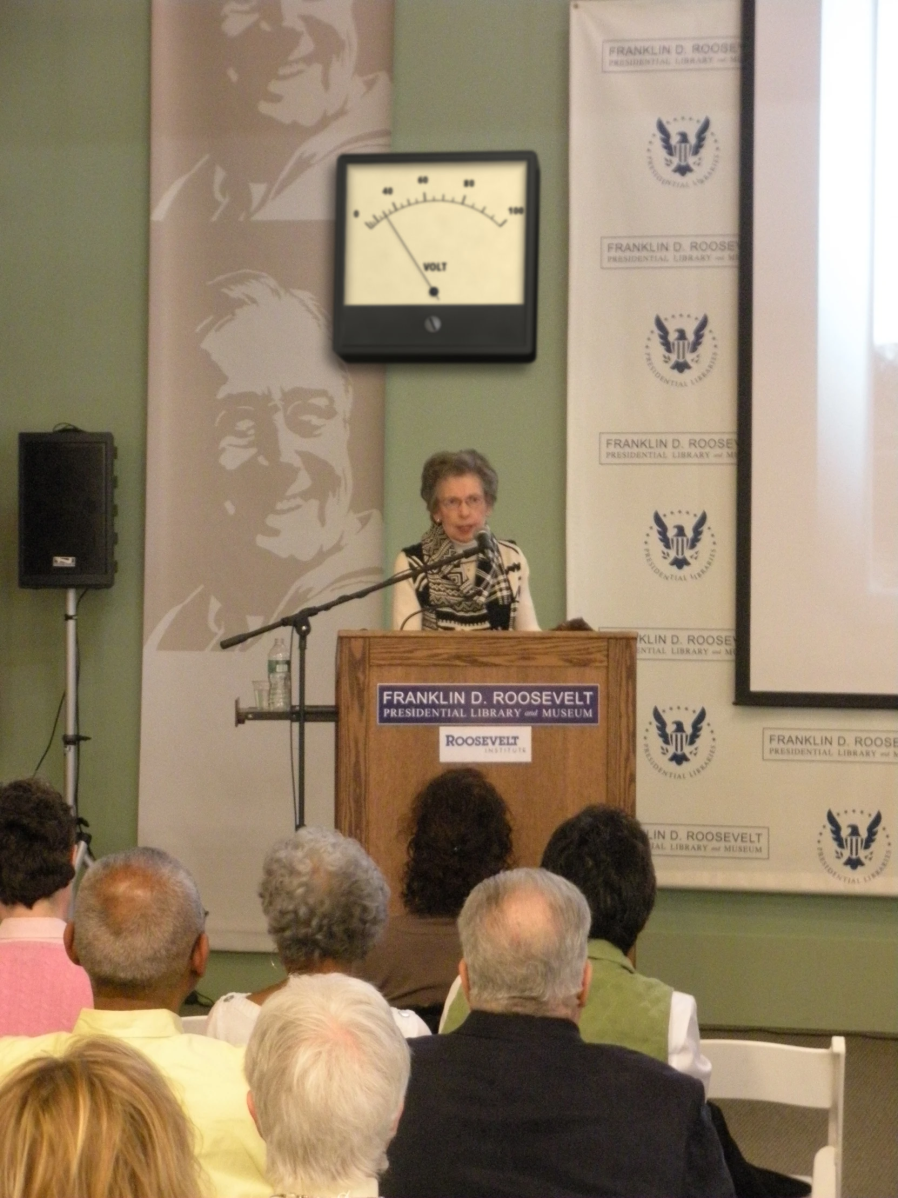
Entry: 30 V
